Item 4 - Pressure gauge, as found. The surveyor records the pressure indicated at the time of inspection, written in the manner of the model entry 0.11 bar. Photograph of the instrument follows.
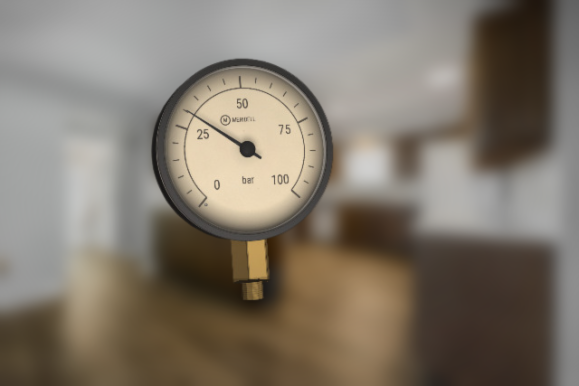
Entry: 30 bar
